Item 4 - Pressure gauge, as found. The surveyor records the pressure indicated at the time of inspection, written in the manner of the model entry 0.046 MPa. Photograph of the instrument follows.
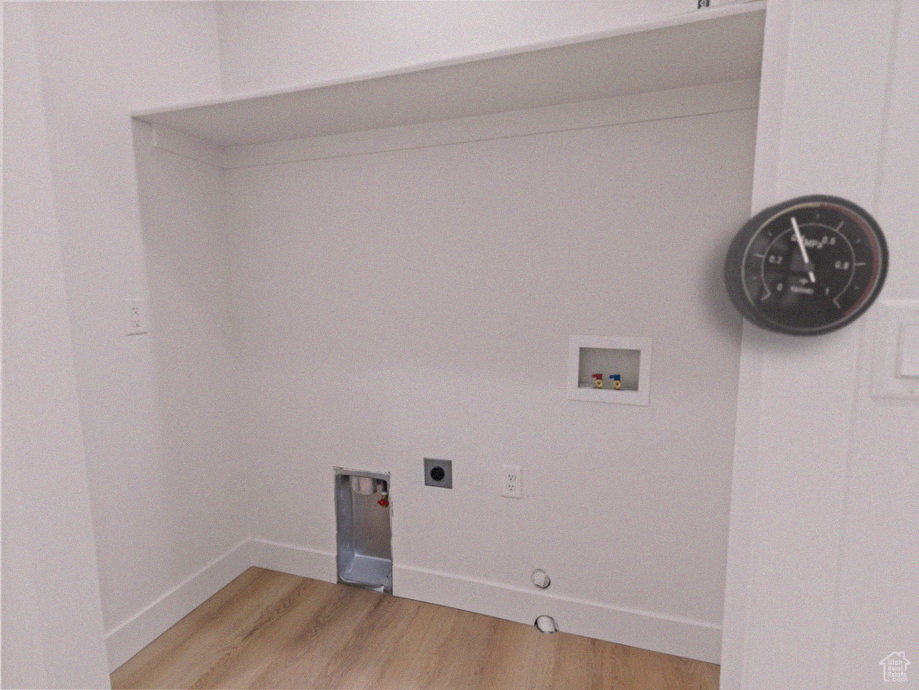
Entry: 0.4 MPa
